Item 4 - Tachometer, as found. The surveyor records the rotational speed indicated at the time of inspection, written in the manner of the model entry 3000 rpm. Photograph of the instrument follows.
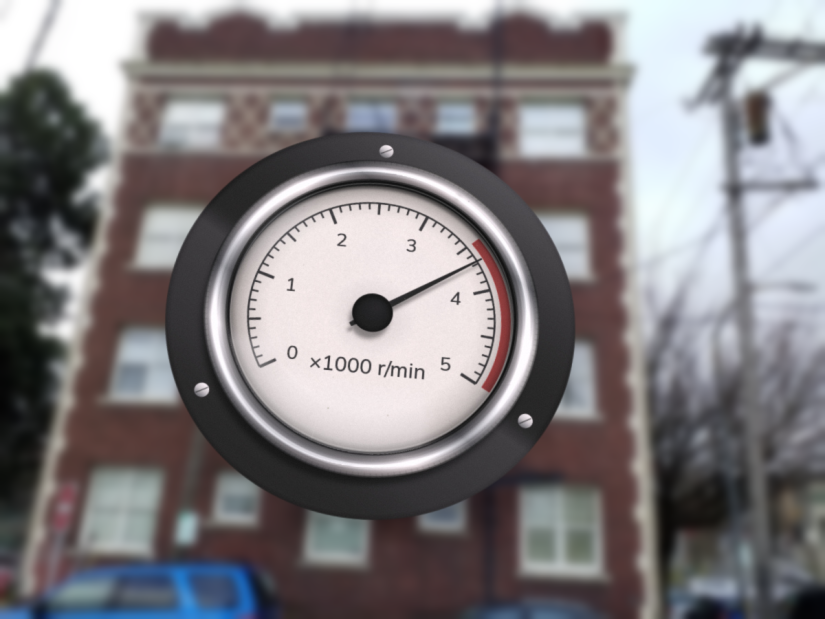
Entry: 3700 rpm
